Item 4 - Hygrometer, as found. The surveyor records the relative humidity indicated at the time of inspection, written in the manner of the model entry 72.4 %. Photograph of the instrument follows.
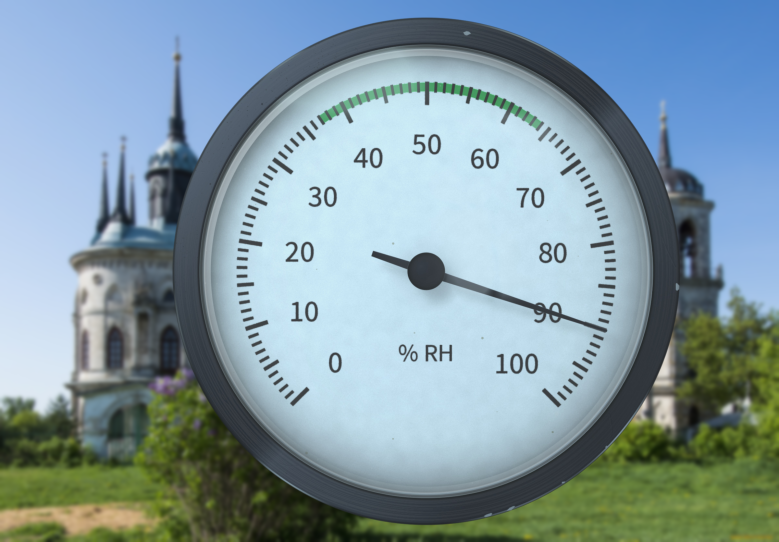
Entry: 90 %
